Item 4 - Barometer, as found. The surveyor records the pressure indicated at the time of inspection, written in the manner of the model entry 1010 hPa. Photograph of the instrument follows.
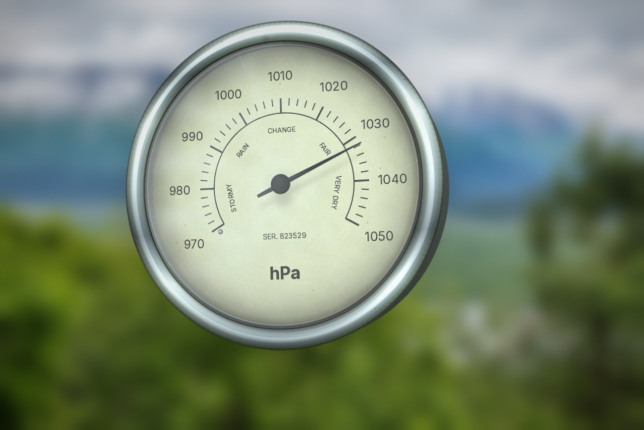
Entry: 1032 hPa
